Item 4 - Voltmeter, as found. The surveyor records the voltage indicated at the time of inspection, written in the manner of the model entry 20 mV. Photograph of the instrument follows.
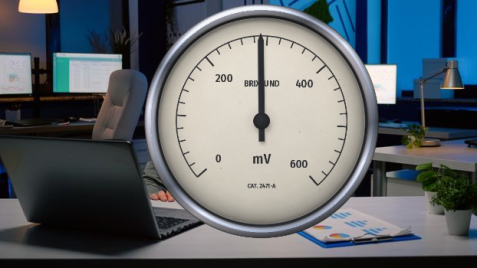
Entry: 290 mV
